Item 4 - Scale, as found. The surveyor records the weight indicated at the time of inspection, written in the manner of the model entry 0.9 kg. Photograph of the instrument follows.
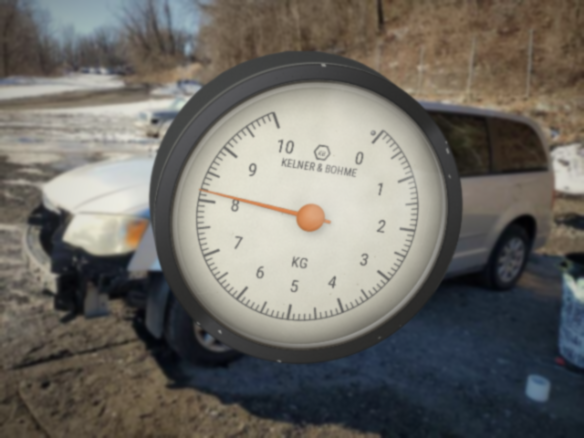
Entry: 8.2 kg
